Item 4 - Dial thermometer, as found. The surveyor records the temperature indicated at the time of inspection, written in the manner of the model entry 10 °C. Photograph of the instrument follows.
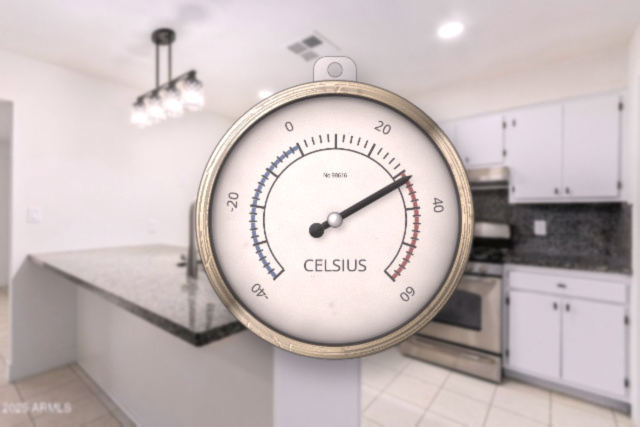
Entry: 32 °C
